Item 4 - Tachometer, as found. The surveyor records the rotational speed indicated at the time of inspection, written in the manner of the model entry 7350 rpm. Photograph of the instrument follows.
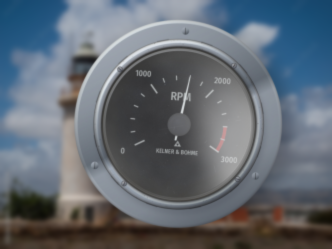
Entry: 1600 rpm
